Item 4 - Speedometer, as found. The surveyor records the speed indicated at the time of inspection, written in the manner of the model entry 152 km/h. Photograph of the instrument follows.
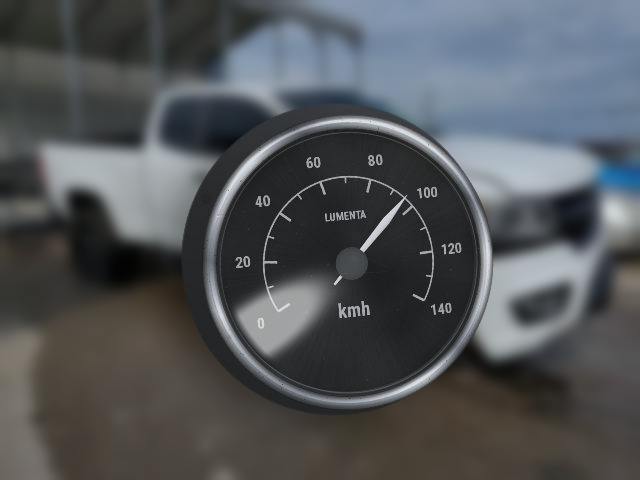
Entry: 95 km/h
